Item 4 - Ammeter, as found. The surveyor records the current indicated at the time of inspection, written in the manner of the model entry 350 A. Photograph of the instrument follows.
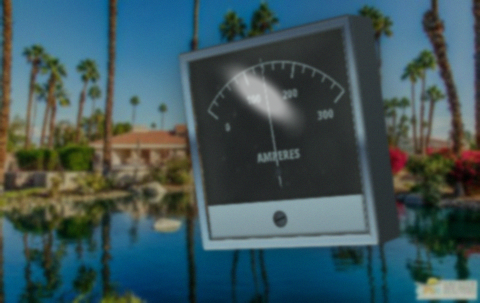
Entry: 140 A
